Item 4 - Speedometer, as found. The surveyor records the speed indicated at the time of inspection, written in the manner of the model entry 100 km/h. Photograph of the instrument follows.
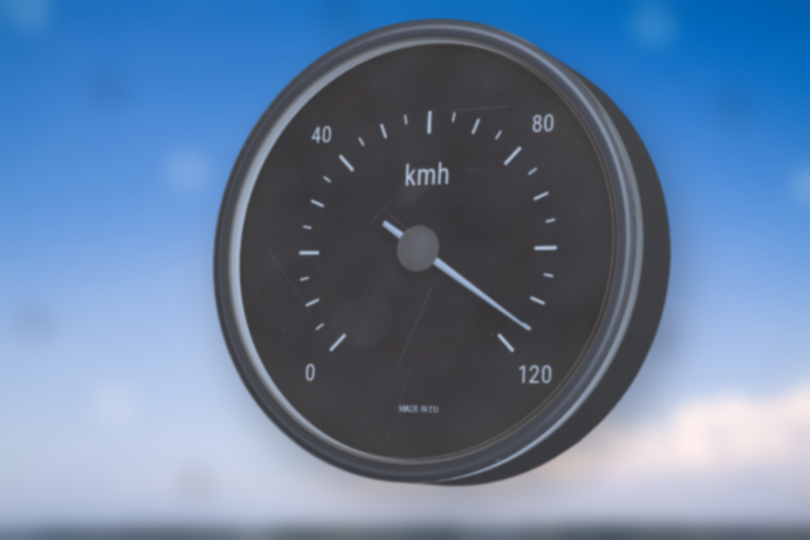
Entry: 115 km/h
